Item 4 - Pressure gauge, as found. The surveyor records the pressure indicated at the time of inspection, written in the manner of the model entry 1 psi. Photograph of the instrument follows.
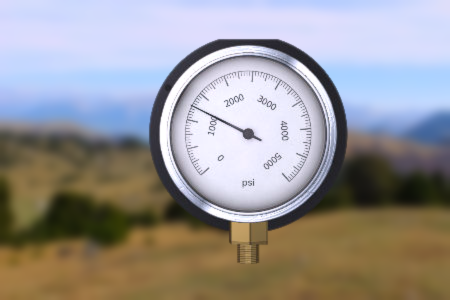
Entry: 1250 psi
